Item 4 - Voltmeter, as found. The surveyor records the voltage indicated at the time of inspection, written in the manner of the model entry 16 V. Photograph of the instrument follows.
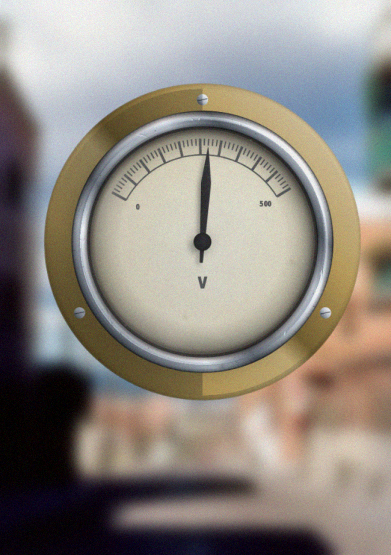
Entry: 270 V
